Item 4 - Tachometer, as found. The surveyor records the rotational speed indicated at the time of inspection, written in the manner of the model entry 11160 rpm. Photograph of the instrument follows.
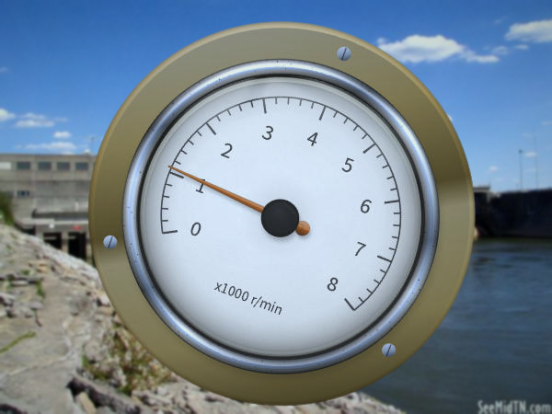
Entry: 1100 rpm
